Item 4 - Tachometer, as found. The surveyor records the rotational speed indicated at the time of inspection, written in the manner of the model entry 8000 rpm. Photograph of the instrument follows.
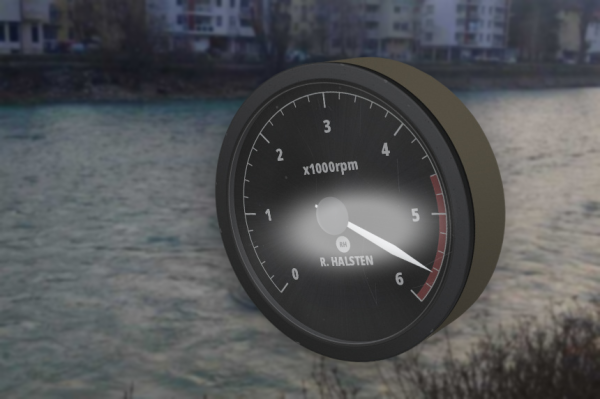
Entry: 5600 rpm
